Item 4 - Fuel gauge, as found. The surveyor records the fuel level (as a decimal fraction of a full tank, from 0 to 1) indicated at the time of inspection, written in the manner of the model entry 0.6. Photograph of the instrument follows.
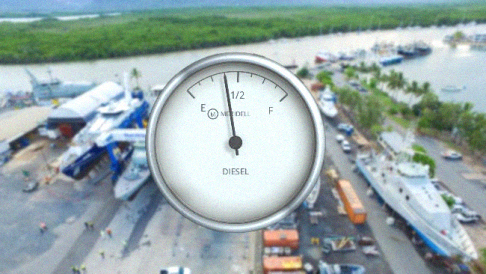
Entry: 0.375
